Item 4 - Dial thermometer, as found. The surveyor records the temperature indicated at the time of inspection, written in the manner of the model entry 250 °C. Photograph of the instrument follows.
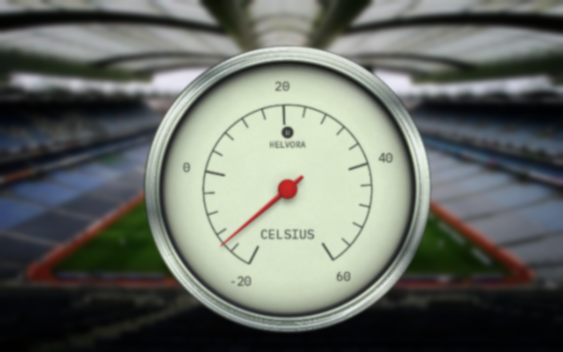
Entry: -14 °C
